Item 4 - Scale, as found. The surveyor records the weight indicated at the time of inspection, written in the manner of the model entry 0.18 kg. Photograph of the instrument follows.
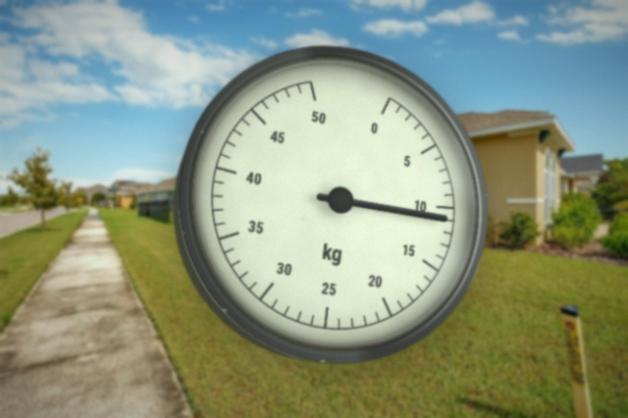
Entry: 11 kg
